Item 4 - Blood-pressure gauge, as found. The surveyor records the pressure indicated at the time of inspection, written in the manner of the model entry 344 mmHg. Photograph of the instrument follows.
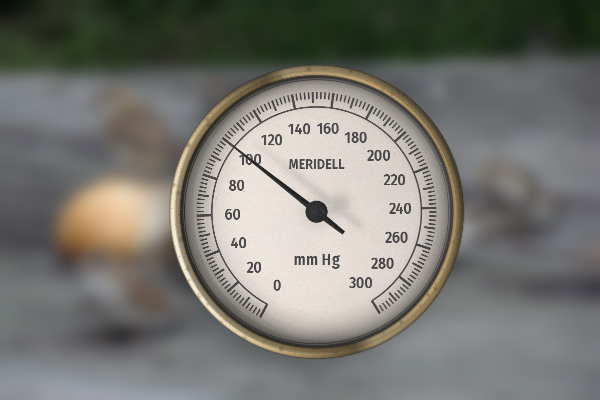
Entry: 100 mmHg
